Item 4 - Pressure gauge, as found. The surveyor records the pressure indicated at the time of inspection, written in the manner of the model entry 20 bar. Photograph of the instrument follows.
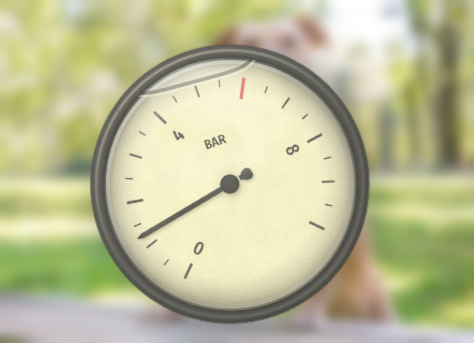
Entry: 1.25 bar
